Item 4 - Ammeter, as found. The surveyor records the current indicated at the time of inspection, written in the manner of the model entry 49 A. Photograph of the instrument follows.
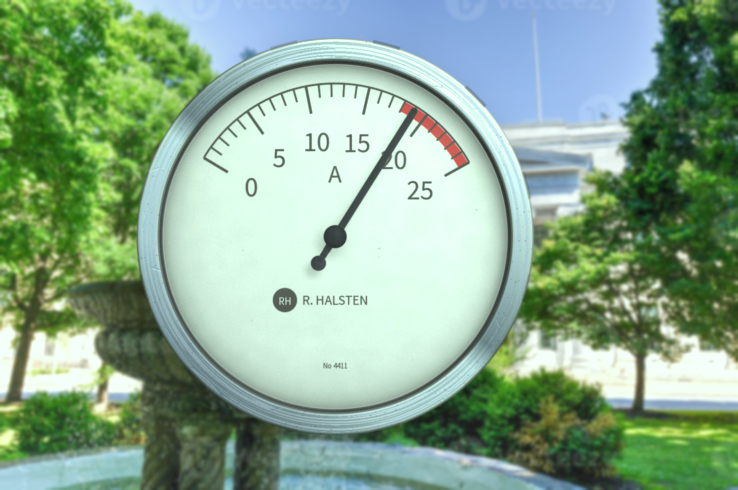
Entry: 19 A
